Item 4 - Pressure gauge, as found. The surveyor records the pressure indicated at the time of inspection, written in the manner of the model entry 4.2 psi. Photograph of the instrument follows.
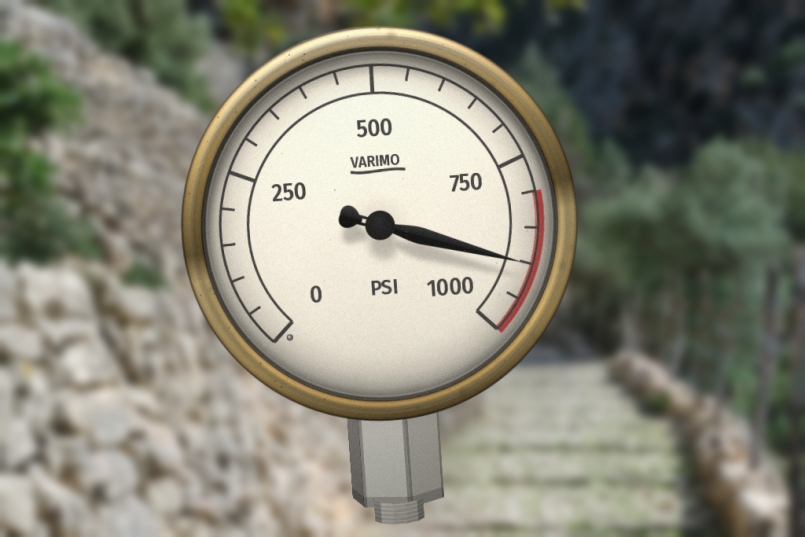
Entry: 900 psi
